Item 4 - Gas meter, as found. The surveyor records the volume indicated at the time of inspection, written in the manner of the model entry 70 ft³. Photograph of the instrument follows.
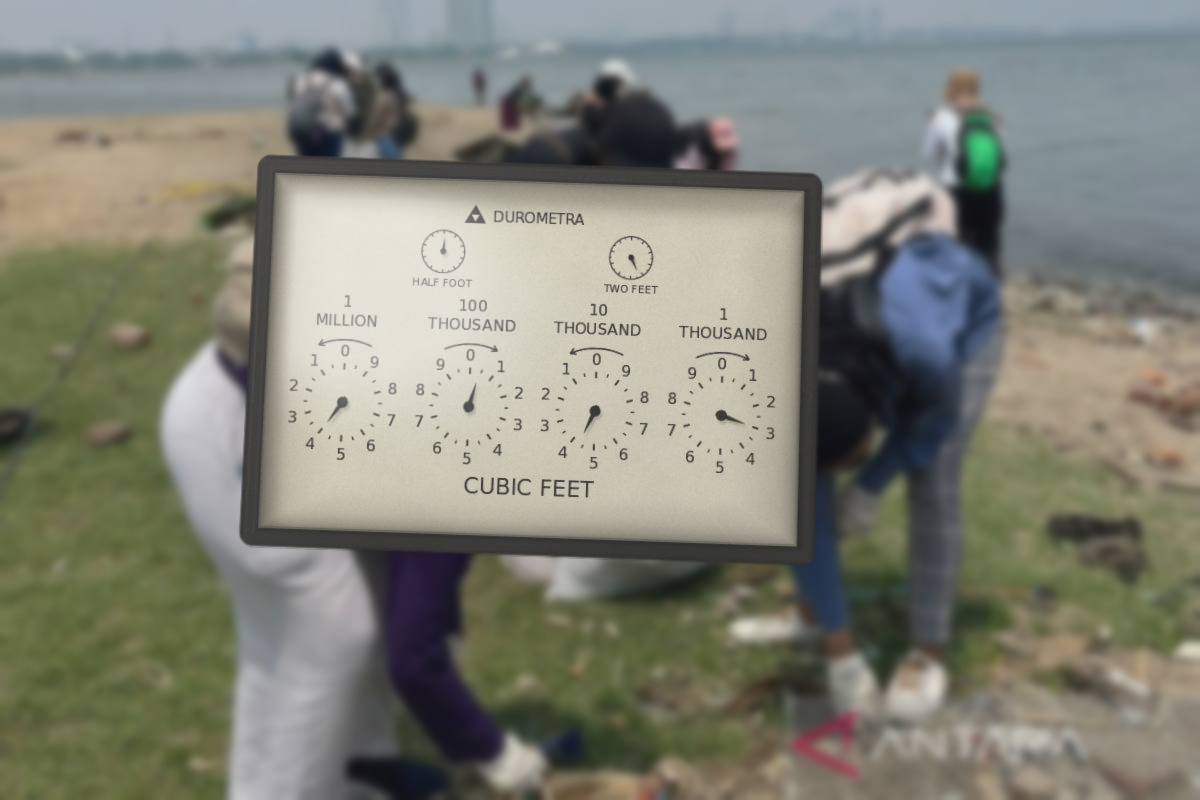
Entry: 404300 ft³
